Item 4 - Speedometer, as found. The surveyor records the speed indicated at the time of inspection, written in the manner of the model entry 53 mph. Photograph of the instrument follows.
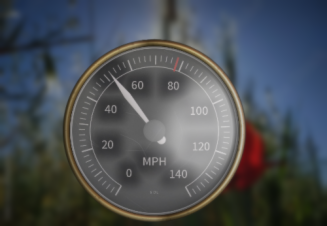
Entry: 52 mph
